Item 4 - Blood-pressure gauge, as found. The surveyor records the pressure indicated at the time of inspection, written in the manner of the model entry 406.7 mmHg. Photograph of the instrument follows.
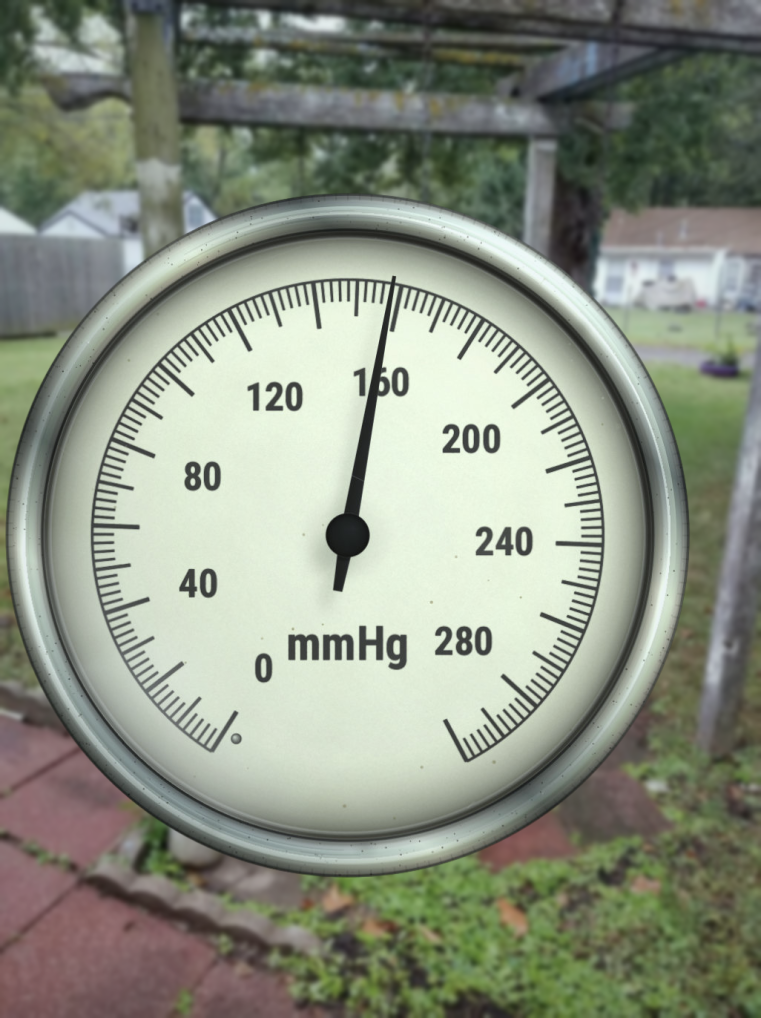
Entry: 158 mmHg
